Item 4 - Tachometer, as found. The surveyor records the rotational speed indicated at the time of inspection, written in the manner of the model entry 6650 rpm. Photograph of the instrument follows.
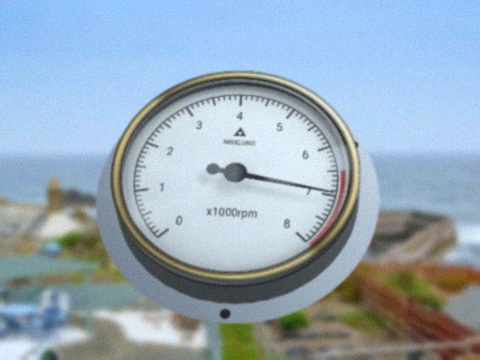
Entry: 7000 rpm
